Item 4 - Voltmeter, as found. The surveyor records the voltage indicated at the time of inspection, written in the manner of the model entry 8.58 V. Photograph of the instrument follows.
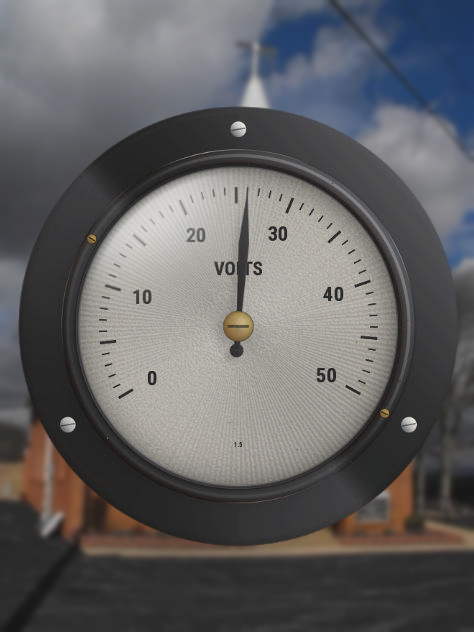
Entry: 26 V
